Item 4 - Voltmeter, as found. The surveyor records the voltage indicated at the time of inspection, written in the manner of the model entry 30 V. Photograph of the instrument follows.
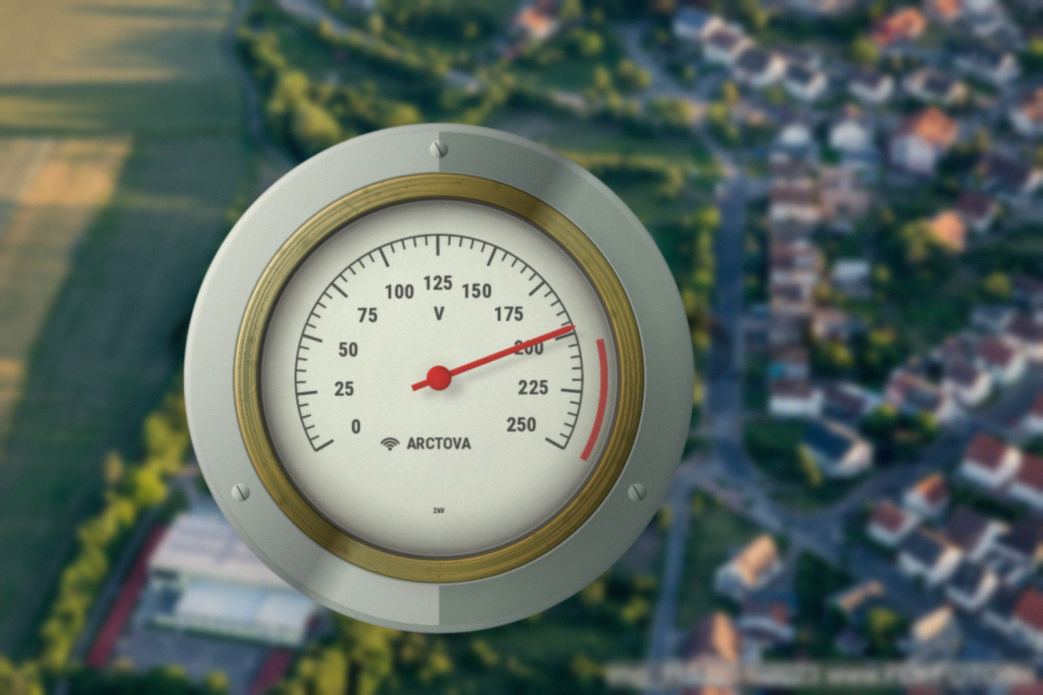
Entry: 197.5 V
